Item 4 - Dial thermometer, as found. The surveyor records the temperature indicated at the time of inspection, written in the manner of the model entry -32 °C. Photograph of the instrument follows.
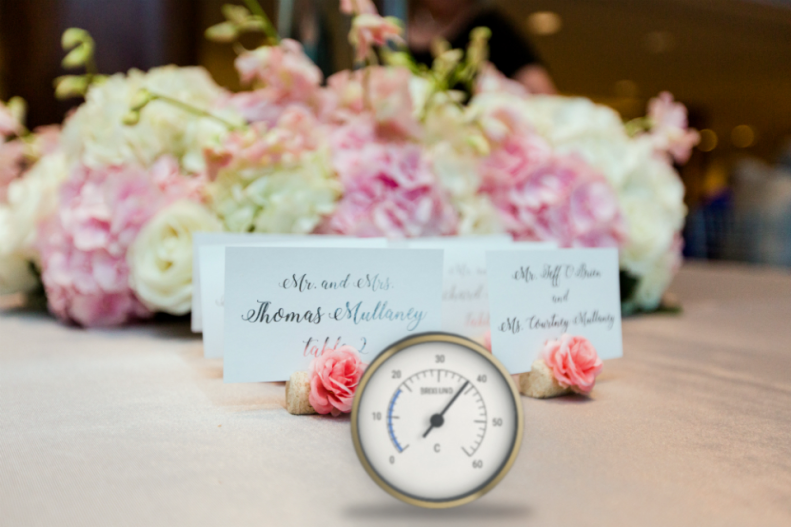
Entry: 38 °C
